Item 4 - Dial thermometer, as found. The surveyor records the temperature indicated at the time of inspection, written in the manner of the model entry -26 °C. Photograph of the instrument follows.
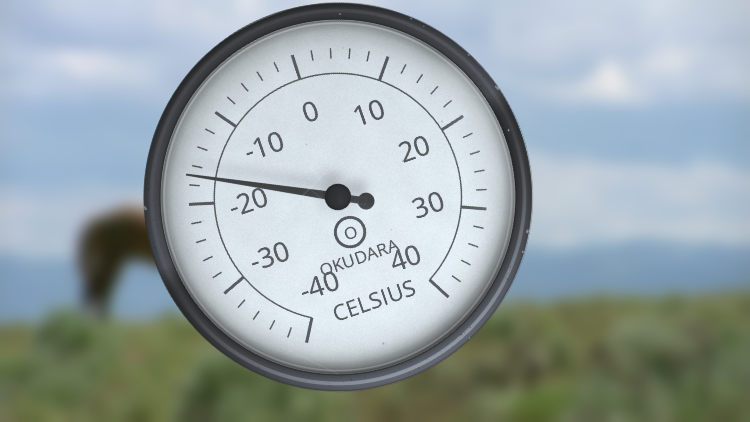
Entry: -17 °C
